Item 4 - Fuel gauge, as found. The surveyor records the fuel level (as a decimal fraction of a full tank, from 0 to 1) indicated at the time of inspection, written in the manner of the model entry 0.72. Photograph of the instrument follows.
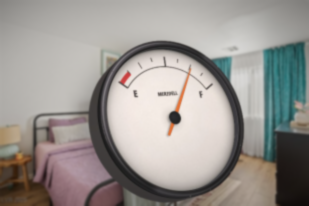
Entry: 0.75
